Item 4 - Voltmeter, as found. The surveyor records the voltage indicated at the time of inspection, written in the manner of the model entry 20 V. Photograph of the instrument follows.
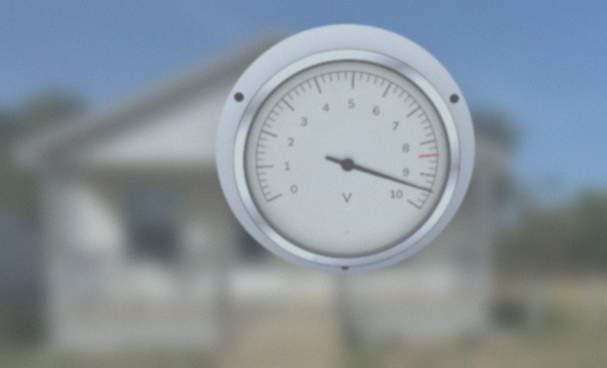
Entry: 9.4 V
